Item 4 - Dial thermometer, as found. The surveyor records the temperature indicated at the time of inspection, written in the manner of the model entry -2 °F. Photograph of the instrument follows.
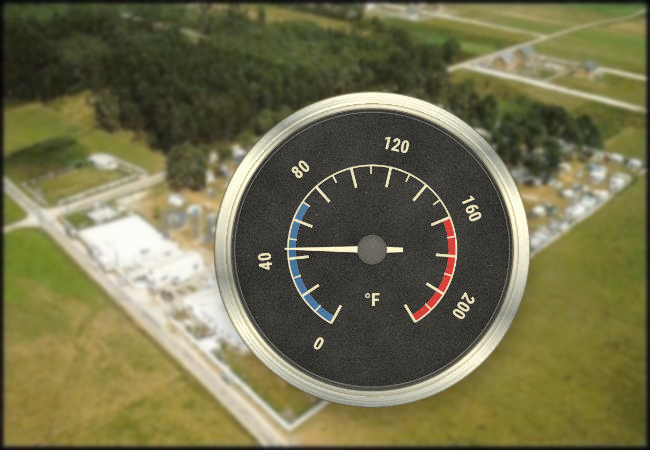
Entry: 45 °F
